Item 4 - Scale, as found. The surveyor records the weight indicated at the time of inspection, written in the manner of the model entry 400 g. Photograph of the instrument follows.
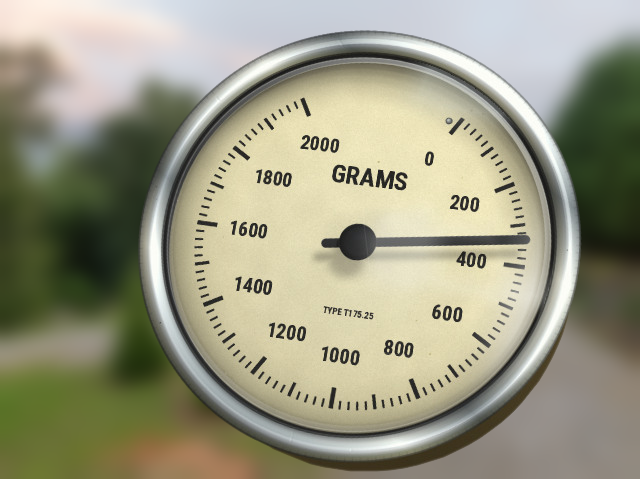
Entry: 340 g
